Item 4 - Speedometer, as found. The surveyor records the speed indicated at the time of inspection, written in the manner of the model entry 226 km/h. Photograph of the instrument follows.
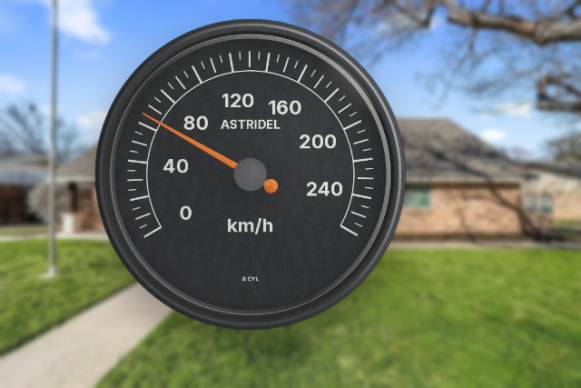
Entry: 65 km/h
